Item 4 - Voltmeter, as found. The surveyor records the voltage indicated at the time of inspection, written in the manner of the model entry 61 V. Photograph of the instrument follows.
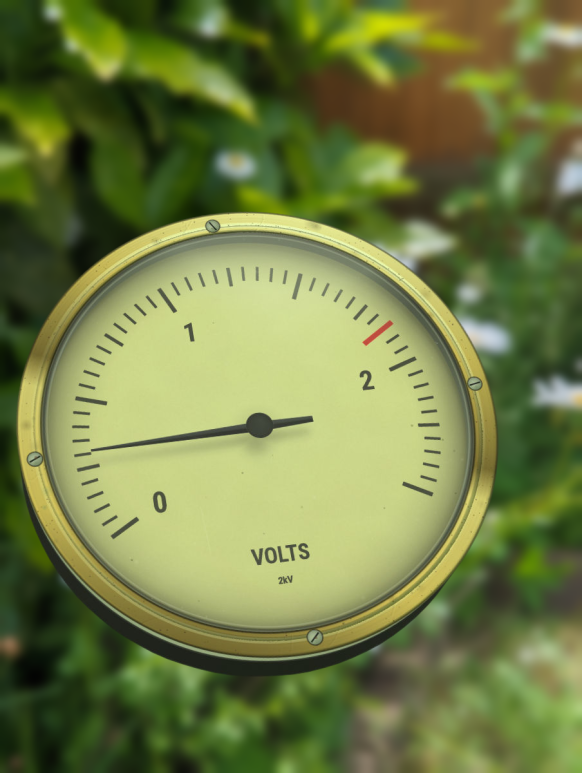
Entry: 0.3 V
